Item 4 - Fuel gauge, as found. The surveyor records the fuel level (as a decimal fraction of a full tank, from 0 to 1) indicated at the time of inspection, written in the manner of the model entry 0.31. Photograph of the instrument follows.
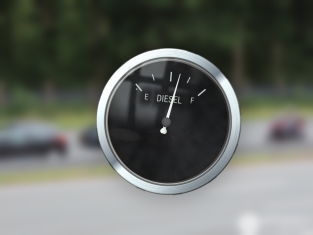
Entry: 0.625
